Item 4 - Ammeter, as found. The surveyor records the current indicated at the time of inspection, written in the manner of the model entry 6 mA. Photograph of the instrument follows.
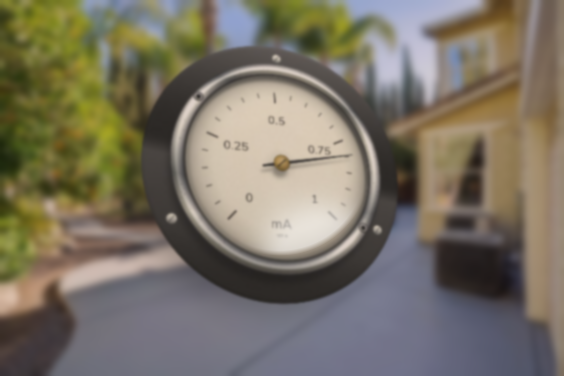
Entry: 0.8 mA
